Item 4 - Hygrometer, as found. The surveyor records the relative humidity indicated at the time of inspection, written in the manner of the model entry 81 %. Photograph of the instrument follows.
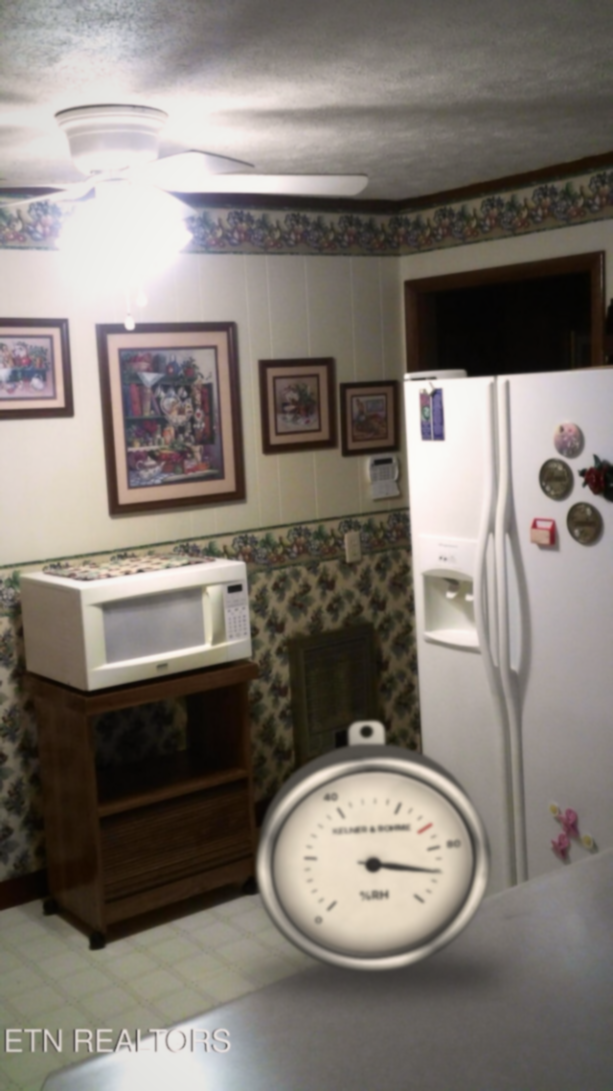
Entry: 88 %
